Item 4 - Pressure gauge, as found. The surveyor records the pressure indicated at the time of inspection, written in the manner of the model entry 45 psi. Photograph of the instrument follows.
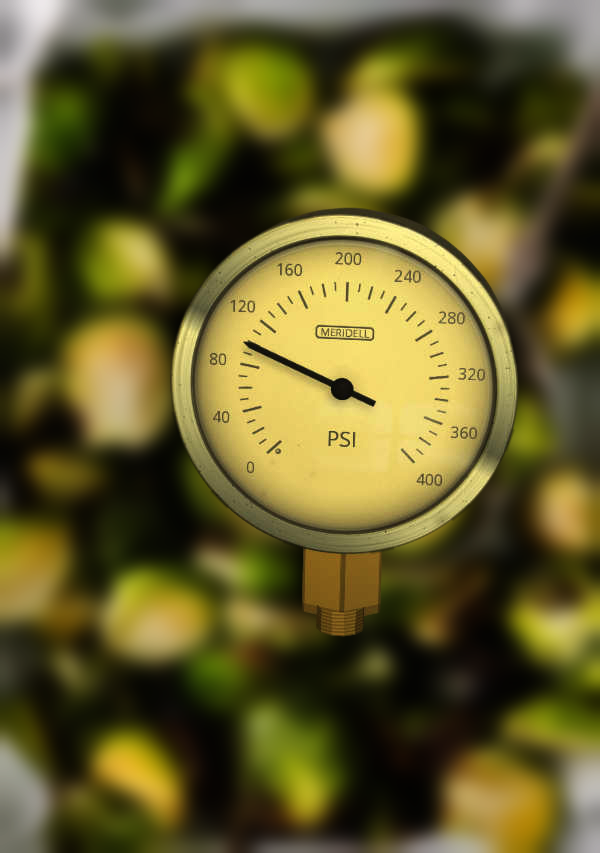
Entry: 100 psi
